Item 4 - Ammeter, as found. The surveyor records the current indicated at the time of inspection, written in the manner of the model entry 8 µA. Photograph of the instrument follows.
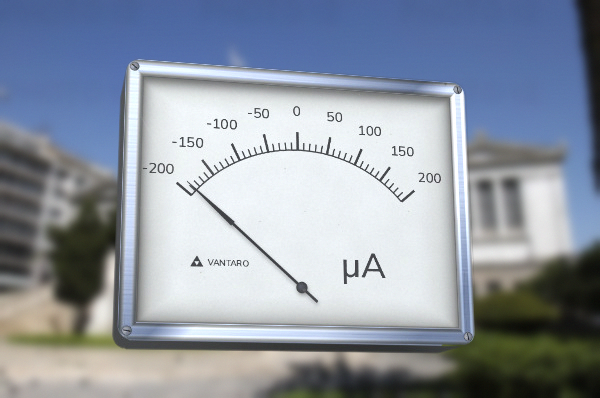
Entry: -190 µA
